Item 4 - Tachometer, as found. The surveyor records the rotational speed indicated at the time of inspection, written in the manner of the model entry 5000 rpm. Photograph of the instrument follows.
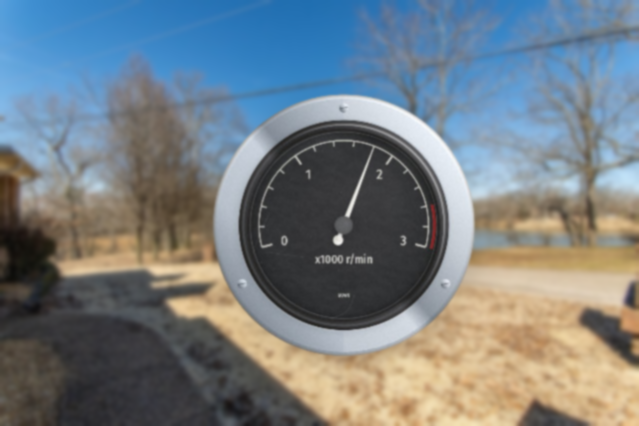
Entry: 1800 rpm
